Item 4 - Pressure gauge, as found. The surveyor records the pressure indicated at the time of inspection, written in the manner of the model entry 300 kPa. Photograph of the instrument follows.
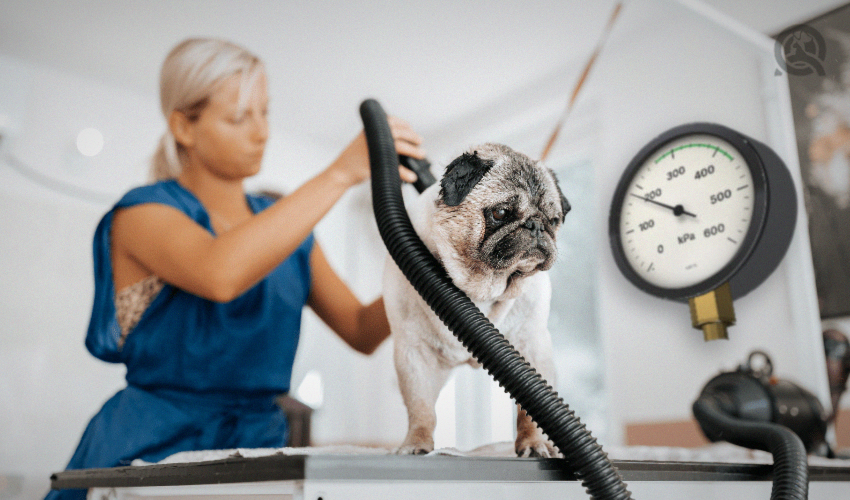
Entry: 180 kPa
